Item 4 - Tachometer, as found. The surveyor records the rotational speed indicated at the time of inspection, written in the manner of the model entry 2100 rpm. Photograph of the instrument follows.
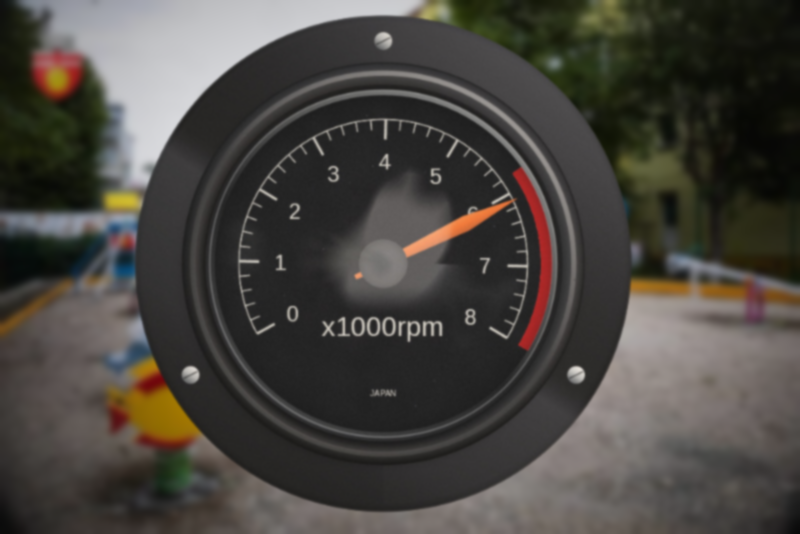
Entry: 6100 rpm
